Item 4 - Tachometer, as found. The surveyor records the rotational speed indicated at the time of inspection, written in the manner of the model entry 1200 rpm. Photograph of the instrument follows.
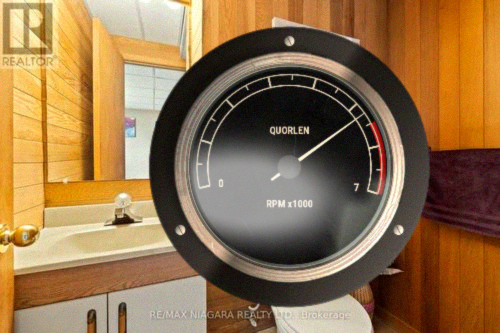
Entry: 5250 rpm
